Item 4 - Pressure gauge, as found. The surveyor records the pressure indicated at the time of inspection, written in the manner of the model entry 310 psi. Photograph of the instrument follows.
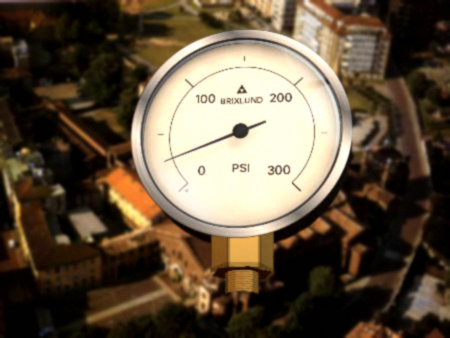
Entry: 25 psi
